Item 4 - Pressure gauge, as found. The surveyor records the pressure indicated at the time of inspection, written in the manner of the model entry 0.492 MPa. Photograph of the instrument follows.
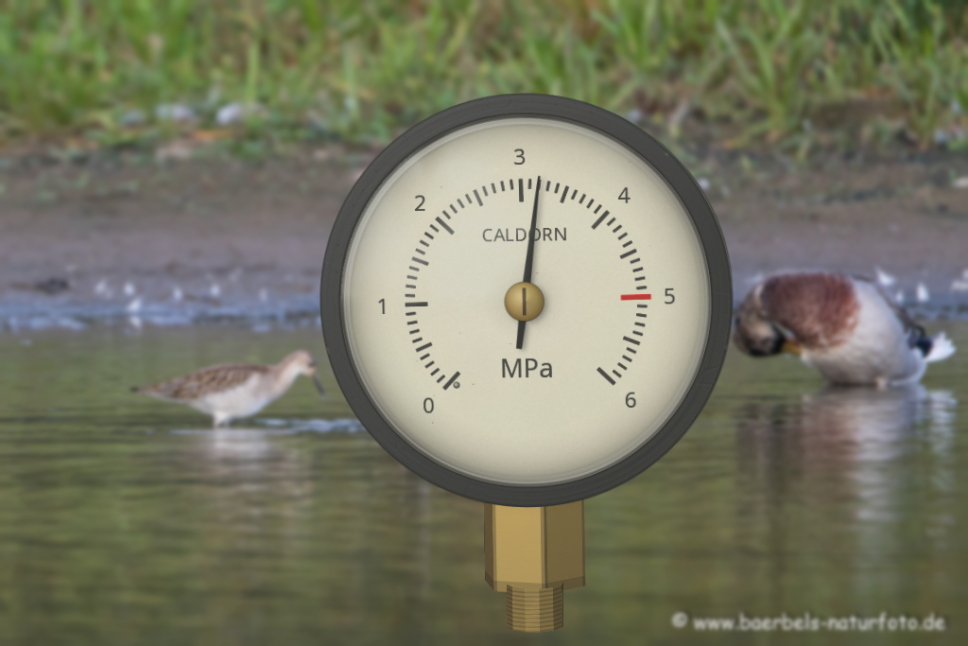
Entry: 3.2 MPa
